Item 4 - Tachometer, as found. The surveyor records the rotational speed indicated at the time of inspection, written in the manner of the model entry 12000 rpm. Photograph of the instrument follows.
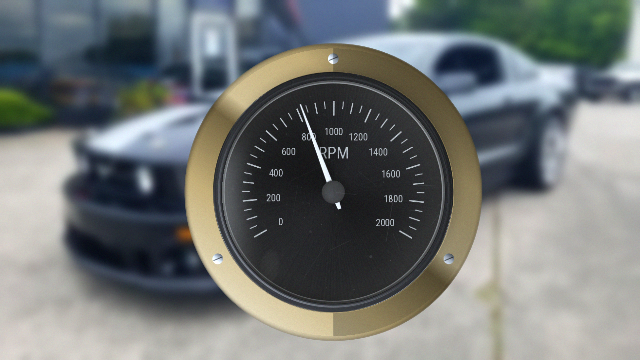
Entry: 825 rpm
